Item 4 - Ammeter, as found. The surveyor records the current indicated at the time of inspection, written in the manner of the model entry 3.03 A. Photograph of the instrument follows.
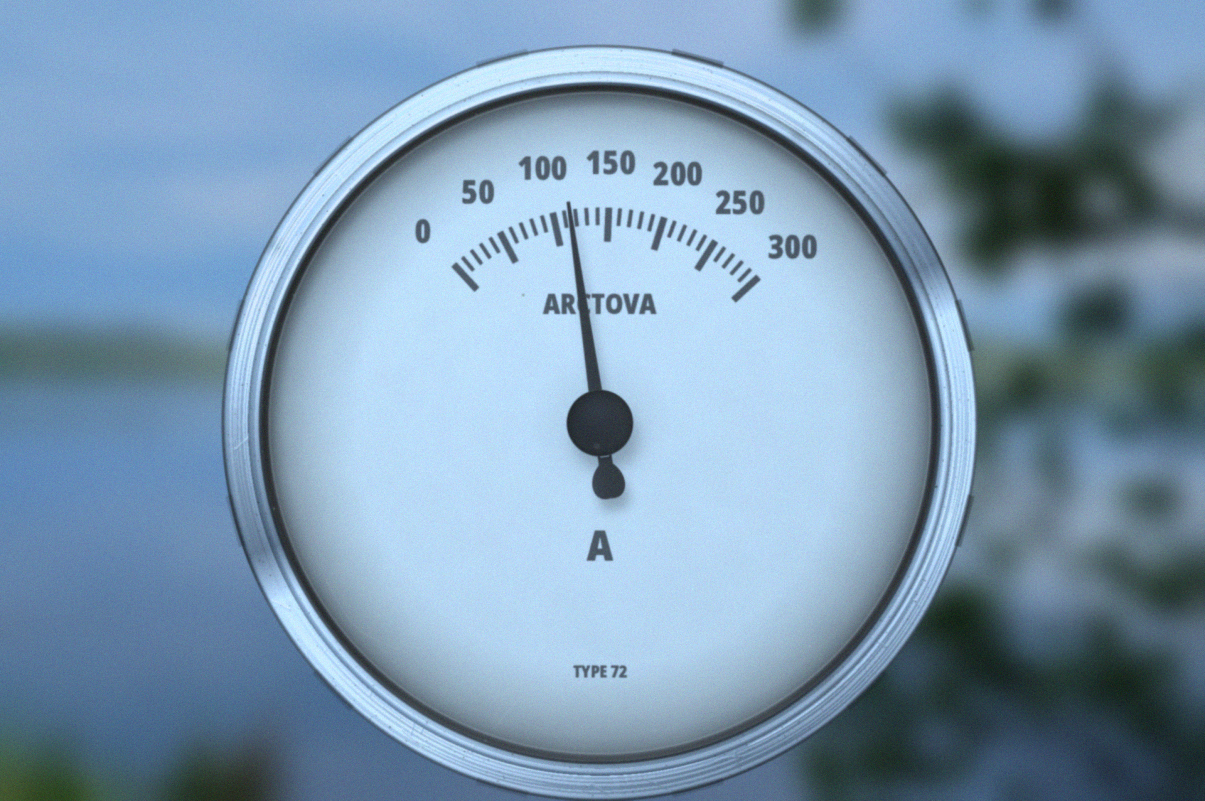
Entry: 115 A
